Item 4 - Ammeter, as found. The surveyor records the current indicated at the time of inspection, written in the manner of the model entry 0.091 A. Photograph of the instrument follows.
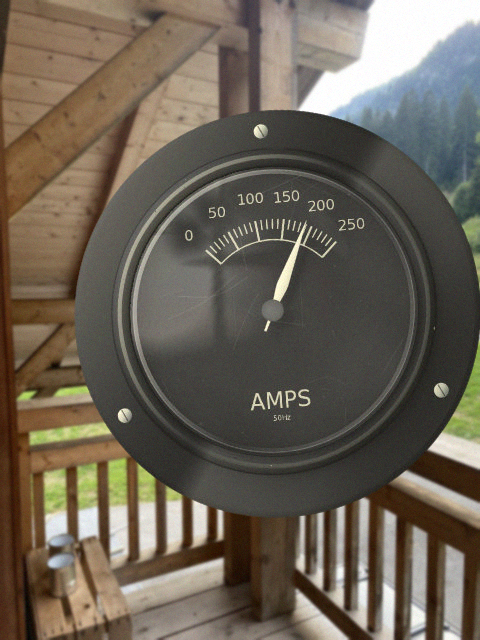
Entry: 190 A
